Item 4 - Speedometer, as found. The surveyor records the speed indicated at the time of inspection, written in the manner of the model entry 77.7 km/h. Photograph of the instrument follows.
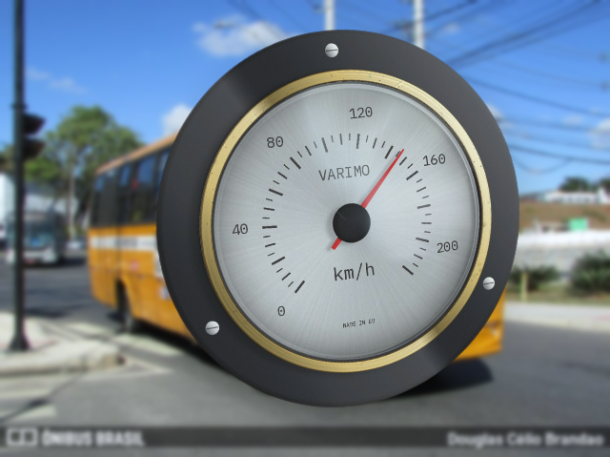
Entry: 145 km/h
